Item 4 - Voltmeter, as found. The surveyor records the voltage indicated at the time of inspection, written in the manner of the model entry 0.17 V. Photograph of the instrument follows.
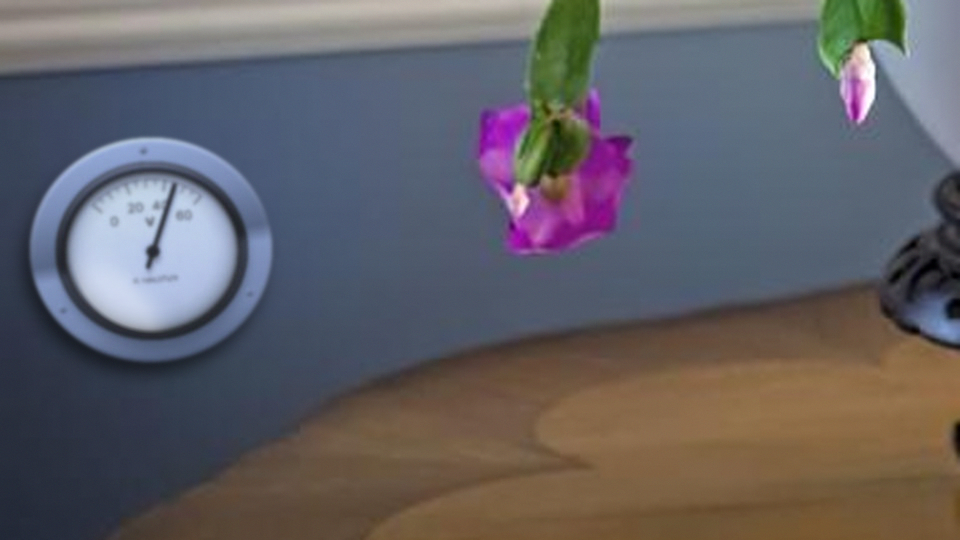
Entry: 45 V
